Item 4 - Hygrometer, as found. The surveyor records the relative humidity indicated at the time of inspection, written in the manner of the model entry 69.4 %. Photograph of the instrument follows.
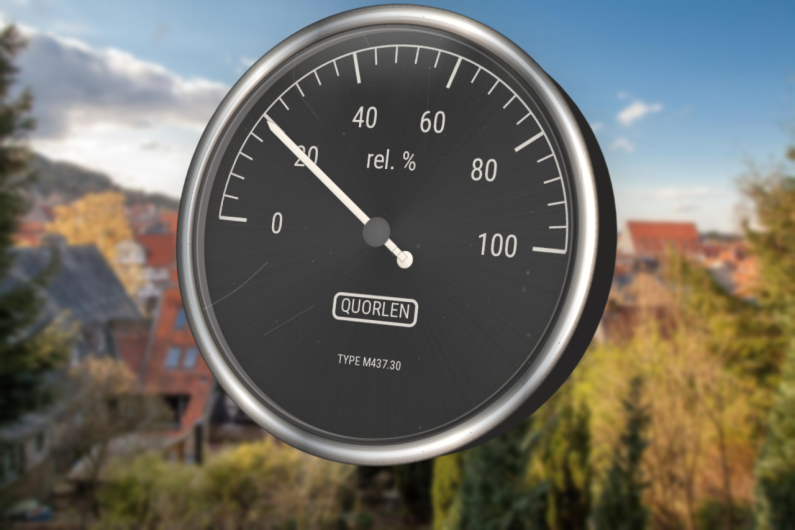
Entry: 20 %
